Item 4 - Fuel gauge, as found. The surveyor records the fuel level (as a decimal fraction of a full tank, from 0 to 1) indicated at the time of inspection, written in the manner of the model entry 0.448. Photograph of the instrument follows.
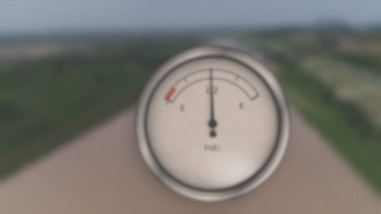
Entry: 0.5
